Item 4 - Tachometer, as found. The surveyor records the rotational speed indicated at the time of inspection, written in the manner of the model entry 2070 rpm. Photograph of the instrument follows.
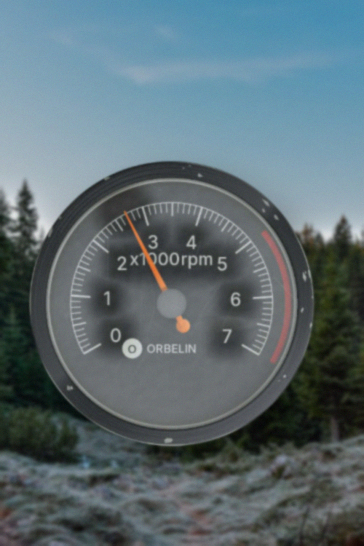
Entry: 2700 rpm
